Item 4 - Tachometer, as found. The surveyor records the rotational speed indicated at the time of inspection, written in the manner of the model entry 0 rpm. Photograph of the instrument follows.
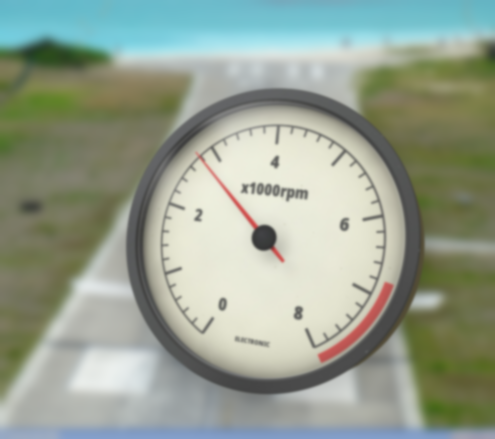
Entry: 2800 rpm
